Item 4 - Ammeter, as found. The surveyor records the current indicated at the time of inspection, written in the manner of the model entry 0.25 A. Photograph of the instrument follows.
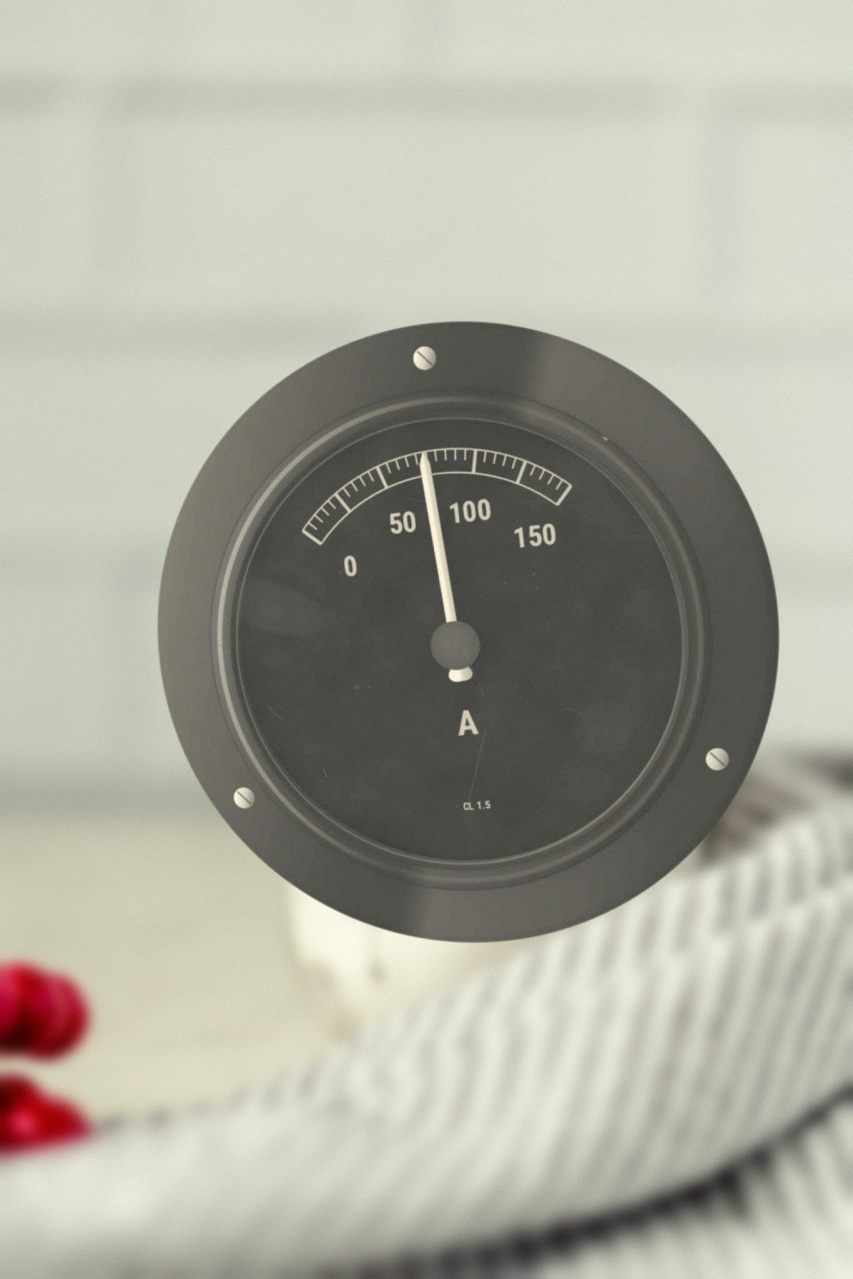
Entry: 75 A
